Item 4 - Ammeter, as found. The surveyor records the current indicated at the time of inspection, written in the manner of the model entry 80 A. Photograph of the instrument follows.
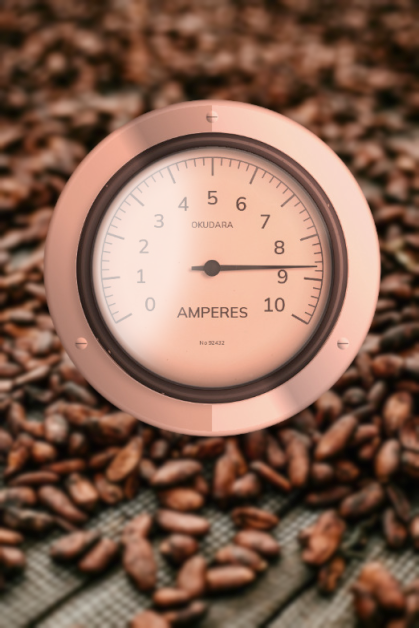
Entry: 8.7 A
